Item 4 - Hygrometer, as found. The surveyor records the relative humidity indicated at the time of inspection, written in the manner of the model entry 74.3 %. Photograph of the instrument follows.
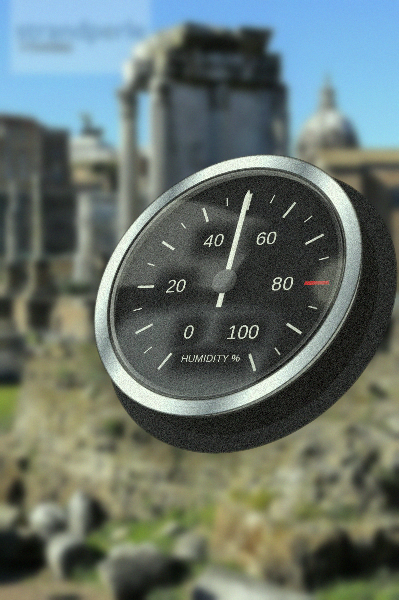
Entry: 50 %
